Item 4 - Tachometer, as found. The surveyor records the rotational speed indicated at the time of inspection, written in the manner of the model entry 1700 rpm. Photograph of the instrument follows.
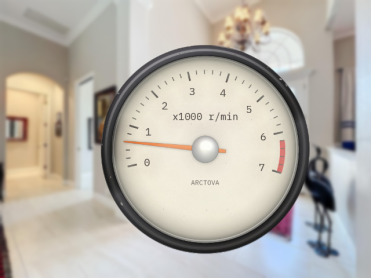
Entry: 600 rpm
